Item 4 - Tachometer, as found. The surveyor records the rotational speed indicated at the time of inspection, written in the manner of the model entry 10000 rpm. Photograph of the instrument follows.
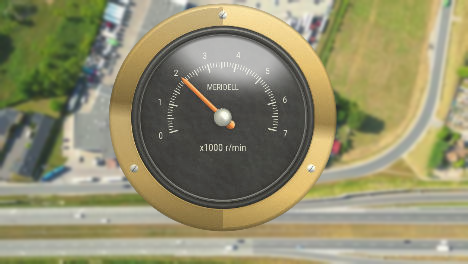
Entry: 2000 rpm
